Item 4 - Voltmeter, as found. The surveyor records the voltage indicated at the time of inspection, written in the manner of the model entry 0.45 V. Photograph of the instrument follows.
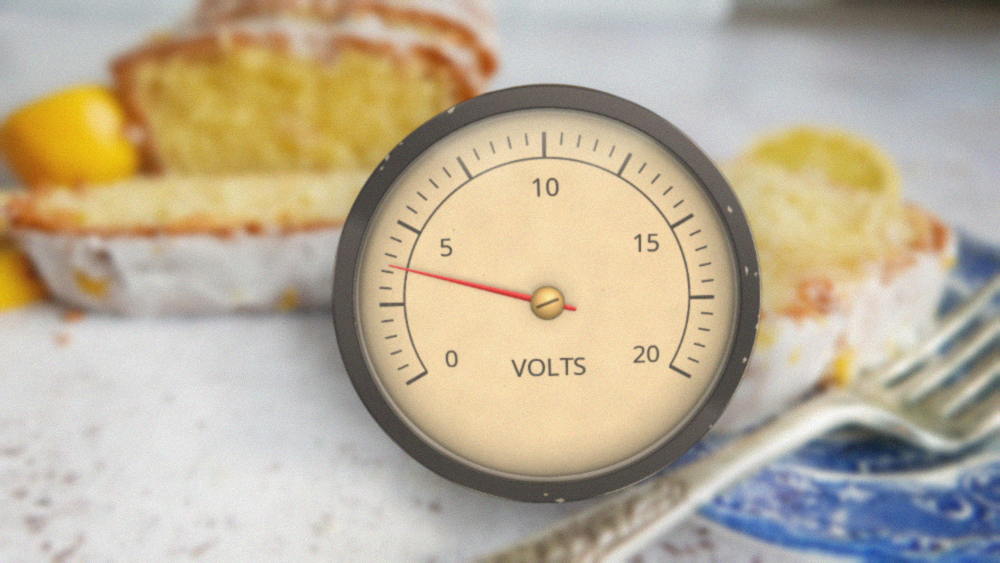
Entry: 3.75 V
